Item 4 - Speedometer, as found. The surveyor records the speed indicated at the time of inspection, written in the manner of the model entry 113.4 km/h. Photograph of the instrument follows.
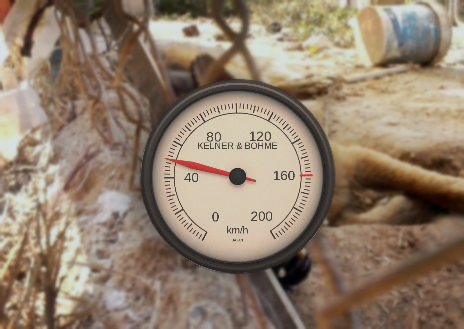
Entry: 50 km/h
